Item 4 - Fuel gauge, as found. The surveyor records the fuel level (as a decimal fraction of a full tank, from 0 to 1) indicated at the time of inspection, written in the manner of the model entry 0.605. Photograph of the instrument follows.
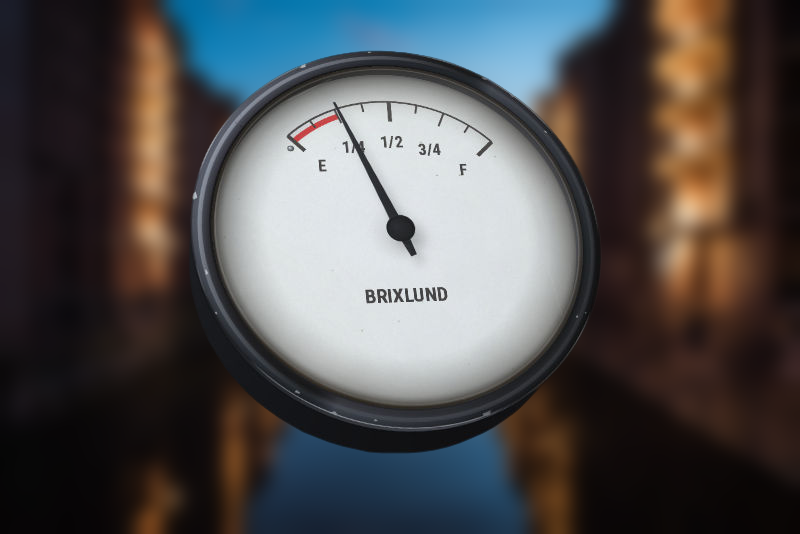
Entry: 0.25
